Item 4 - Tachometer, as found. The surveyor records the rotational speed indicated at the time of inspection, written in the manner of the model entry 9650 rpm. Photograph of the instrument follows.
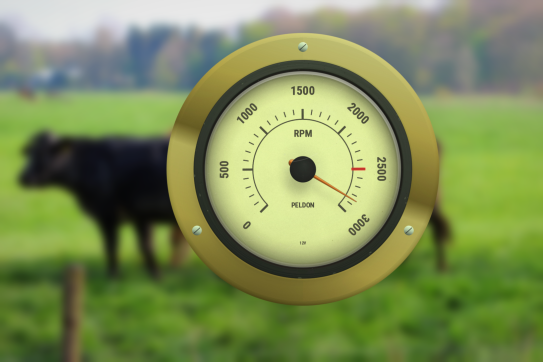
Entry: 2850 rpm
